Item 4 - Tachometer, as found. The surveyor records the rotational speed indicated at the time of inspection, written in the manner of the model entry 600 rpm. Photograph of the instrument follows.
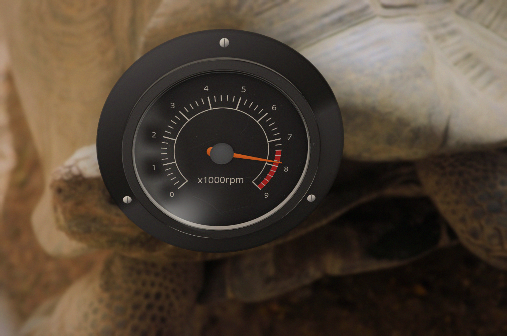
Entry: 7800 rpm
